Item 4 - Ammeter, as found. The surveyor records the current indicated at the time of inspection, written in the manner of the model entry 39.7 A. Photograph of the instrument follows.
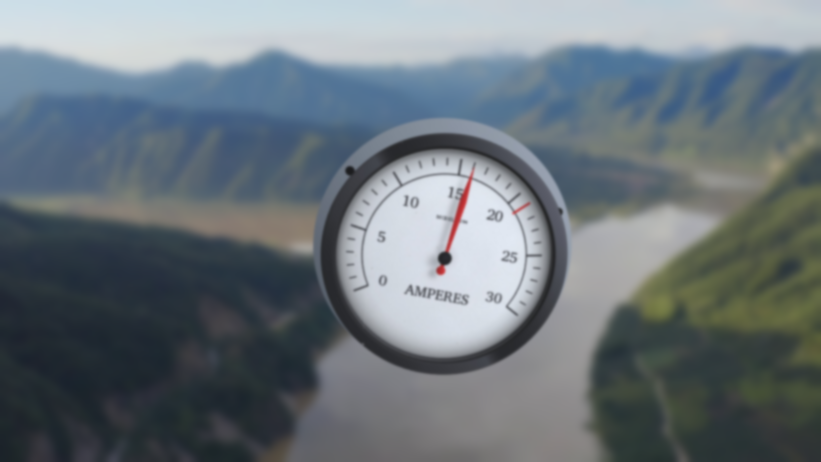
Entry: 16 A
